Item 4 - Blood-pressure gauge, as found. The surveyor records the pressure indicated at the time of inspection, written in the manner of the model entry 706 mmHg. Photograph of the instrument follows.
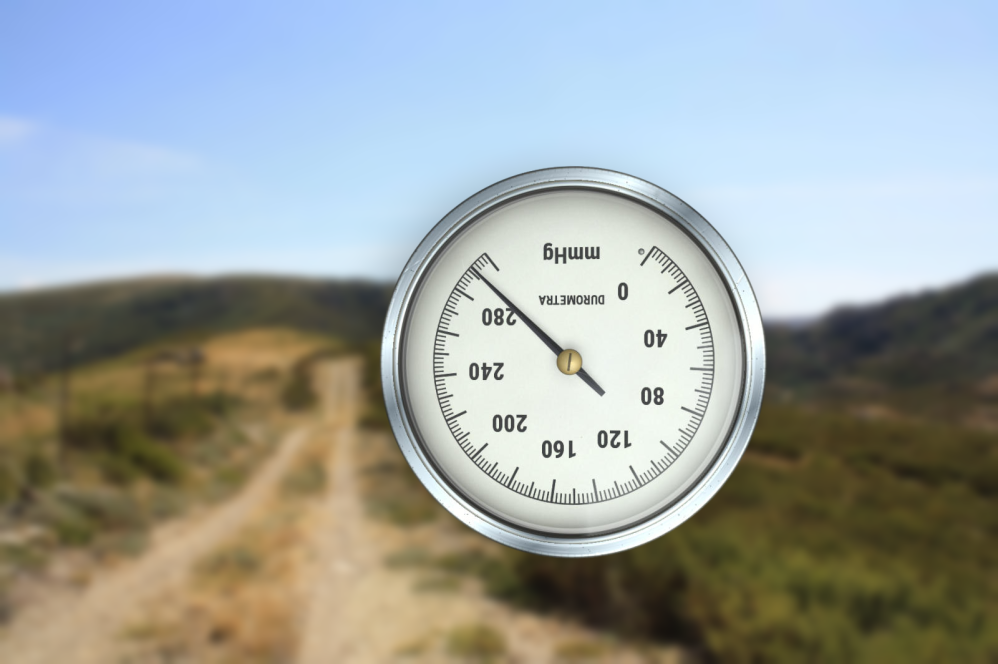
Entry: 292 mmHg
